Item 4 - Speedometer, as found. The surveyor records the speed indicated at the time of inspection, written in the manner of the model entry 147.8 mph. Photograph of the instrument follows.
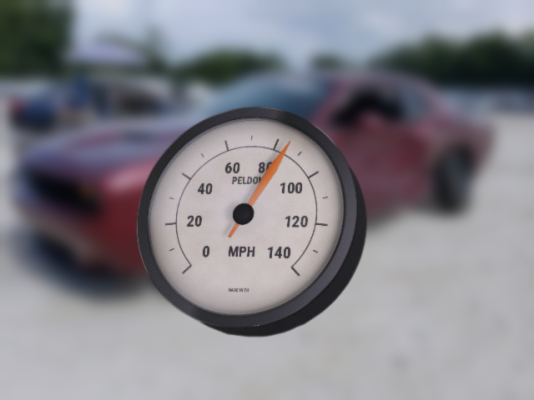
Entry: 85 mph
